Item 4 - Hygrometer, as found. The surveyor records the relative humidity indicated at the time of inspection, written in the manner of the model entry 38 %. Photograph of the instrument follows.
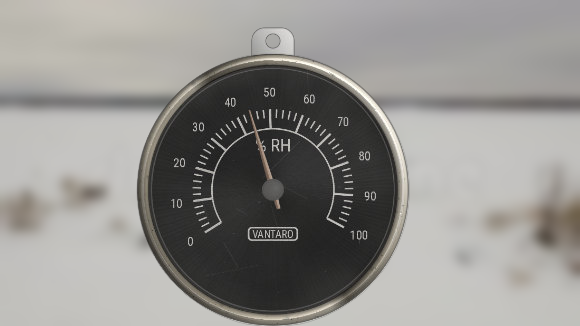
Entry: 44 %
